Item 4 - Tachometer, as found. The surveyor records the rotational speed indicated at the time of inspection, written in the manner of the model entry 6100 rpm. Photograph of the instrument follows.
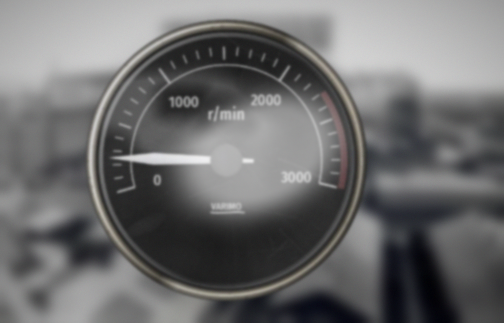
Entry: 250 rpm
